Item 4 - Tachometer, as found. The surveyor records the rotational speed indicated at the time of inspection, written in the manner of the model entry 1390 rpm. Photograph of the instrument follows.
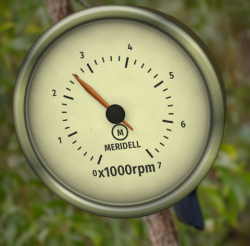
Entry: 2600 rpm
